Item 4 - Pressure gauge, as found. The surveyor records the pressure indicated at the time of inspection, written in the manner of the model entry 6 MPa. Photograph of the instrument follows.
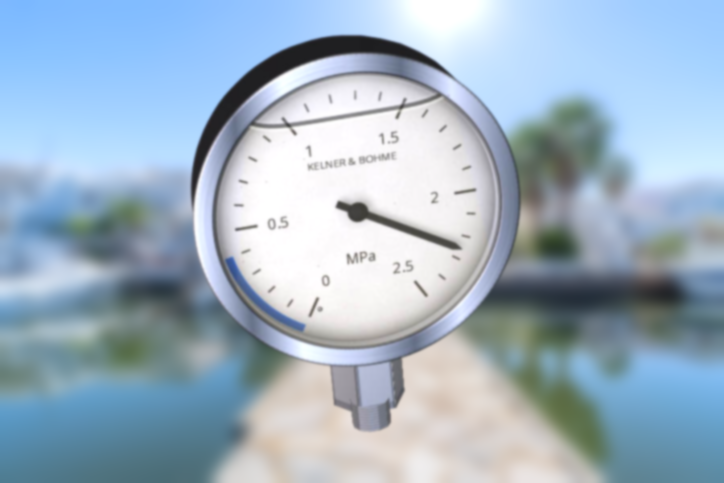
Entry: 2.25 MPa
